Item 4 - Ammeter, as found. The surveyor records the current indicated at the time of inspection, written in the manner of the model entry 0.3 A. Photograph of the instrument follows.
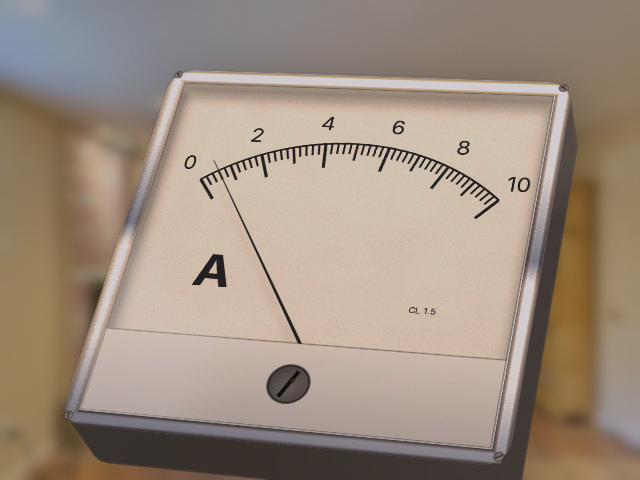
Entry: 0.6 A
